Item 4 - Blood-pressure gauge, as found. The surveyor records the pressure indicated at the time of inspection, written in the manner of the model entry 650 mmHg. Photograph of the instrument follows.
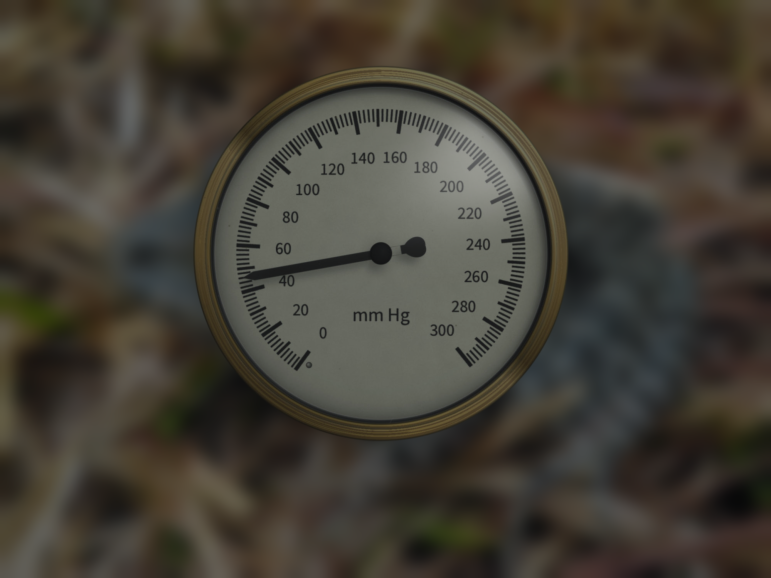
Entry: 46 mmHg
